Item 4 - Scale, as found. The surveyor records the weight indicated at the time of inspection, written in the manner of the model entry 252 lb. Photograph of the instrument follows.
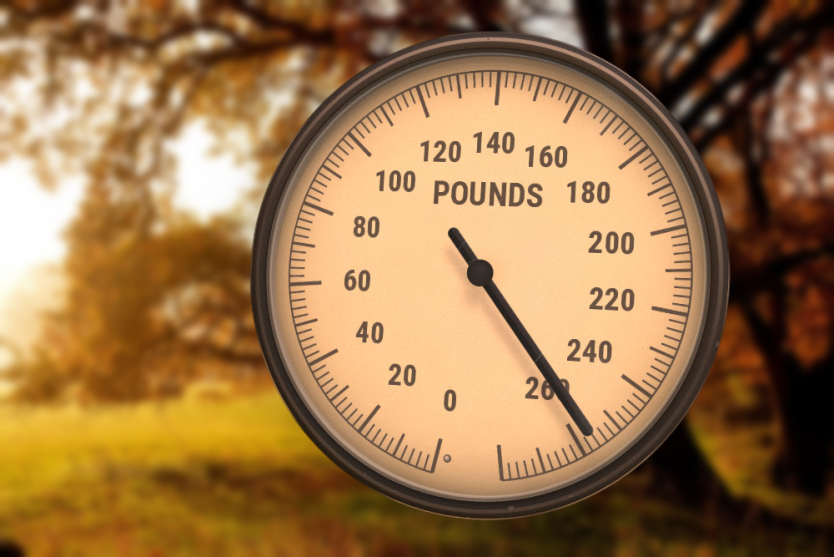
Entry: 256 lb
